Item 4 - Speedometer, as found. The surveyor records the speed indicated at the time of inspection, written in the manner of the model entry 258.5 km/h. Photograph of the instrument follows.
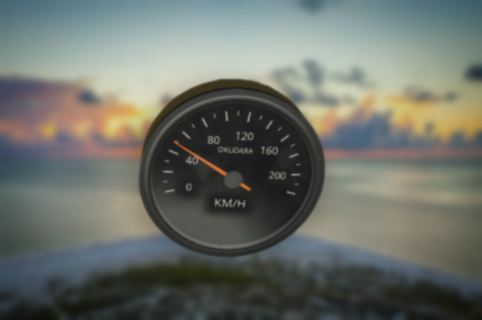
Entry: 50 km/h
